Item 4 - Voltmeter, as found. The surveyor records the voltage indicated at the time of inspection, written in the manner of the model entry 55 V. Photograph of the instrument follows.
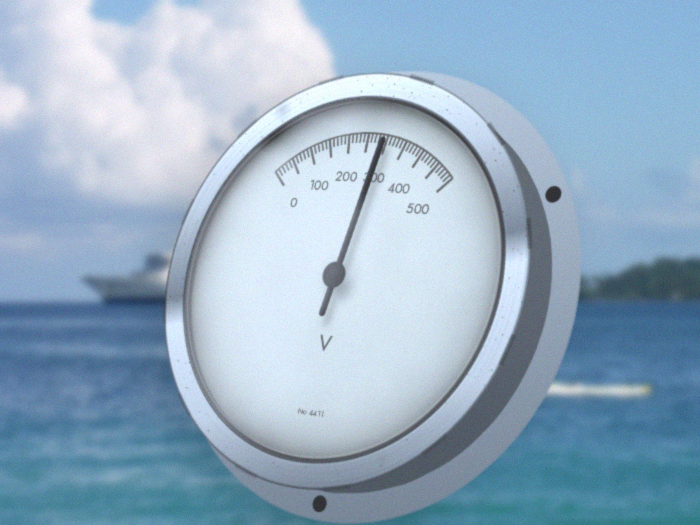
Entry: 300 V
